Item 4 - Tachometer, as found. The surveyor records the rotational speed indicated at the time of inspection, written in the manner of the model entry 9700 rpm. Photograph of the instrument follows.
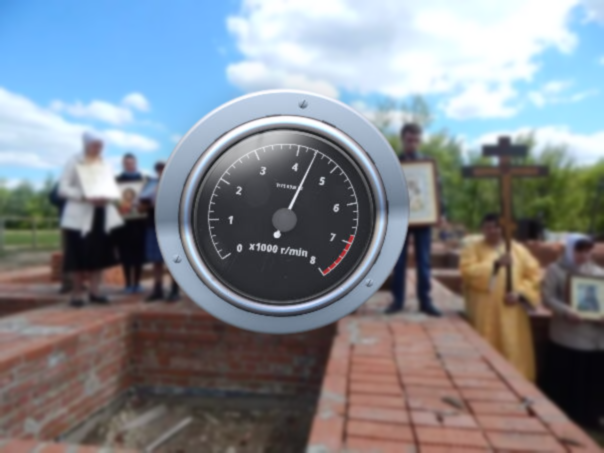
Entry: 4400 rpm
